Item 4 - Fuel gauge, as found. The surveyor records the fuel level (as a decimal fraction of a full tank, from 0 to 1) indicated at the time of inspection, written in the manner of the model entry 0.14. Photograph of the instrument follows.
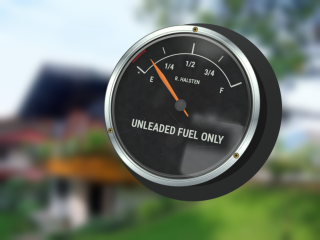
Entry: 0.125
